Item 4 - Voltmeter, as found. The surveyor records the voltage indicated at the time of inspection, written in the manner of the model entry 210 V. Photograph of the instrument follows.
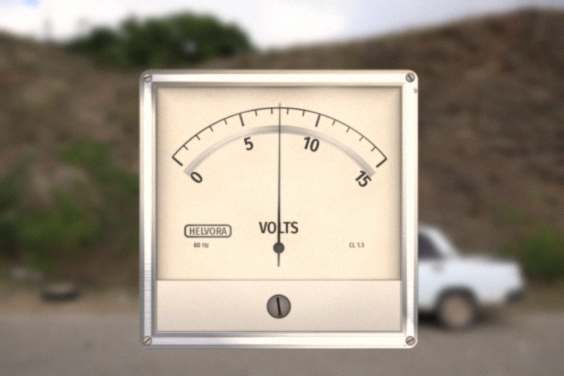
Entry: 7.5 V
